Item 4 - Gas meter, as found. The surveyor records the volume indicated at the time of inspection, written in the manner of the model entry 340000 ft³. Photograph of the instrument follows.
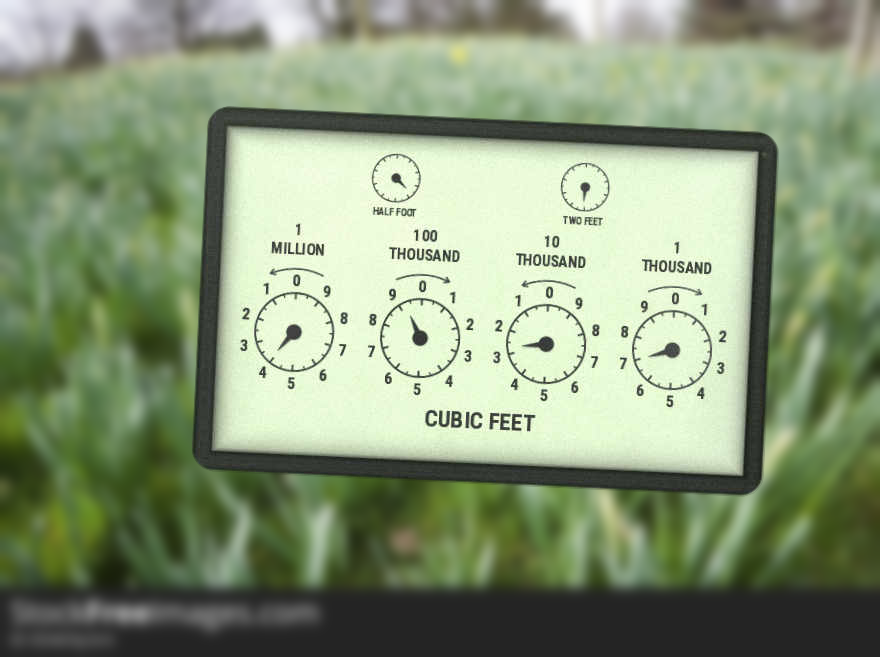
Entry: 392700 ft³
